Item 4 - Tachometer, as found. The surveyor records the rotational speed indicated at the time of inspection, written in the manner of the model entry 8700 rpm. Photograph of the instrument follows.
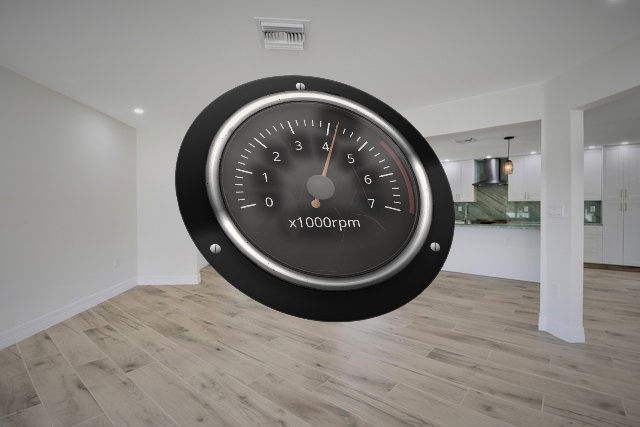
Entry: 4200 rpm
